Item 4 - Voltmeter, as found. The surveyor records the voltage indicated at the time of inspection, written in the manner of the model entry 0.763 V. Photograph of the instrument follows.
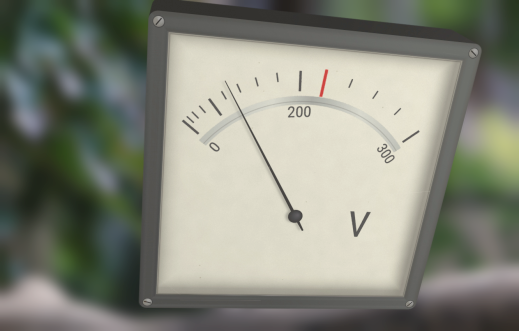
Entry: 130 V
